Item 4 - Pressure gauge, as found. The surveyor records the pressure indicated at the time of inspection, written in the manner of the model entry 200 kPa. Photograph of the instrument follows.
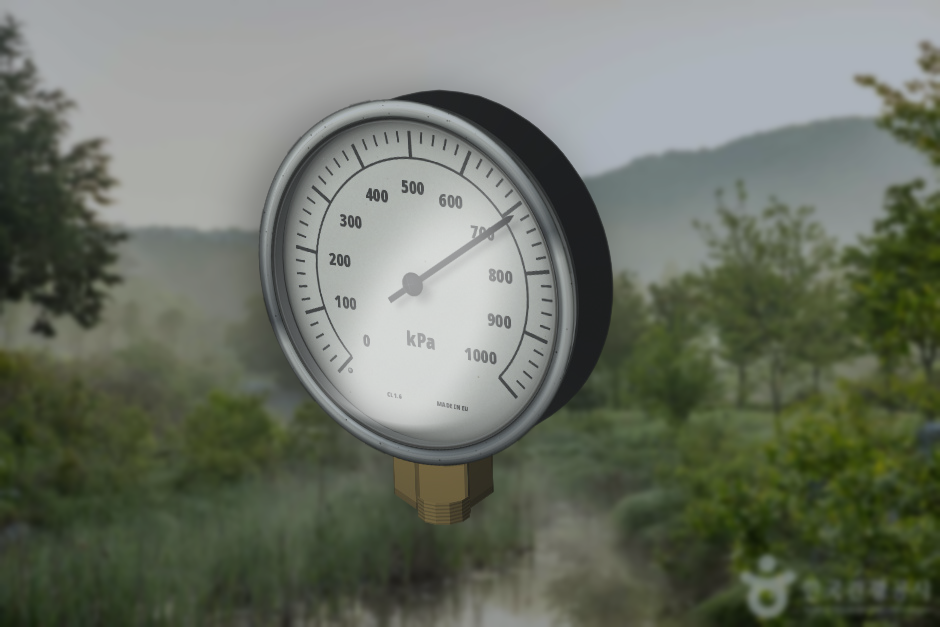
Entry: 710 kPa
